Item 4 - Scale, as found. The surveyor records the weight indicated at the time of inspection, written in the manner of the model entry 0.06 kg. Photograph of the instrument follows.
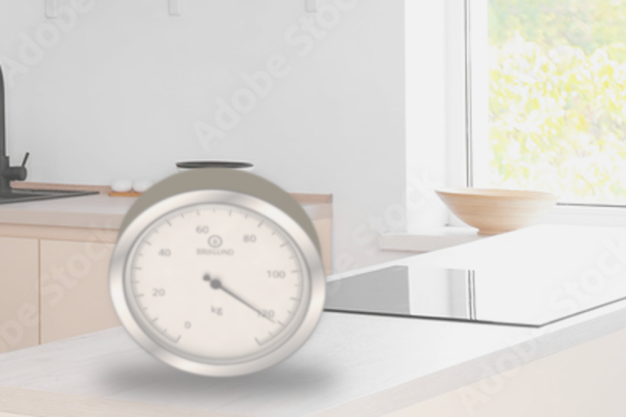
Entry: 120 kg
